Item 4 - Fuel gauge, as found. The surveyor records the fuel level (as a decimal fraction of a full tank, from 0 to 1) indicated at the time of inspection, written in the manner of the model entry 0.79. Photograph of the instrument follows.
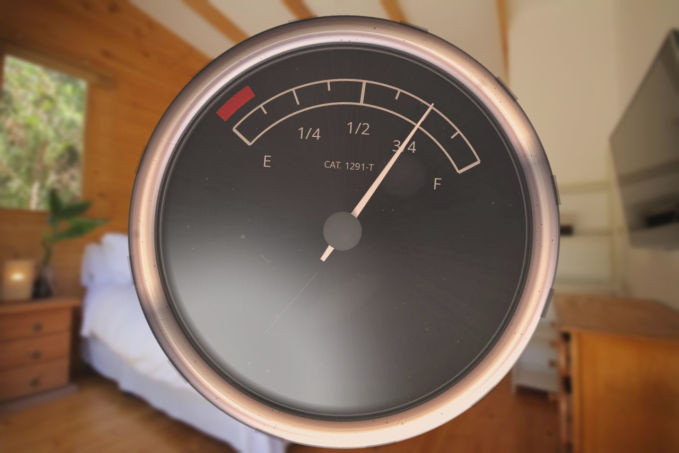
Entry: 0.75
